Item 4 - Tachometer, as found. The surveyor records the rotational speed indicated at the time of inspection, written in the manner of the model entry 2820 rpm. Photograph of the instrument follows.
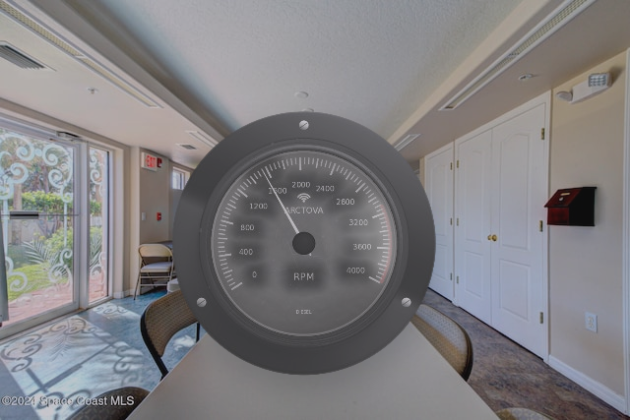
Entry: 1550 rpm
